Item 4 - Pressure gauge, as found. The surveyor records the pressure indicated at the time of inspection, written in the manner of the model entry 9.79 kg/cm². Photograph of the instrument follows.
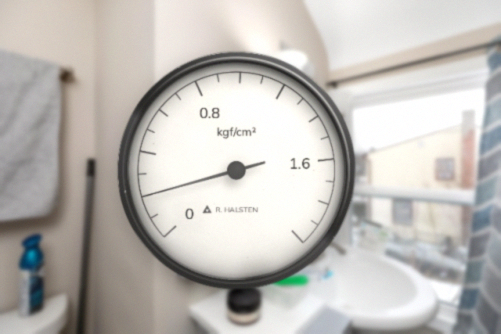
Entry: 0.2 kg/cm²
